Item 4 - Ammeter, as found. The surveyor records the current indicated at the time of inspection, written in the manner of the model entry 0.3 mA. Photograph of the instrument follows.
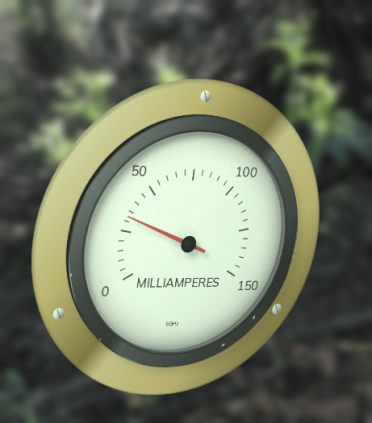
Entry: 32.5 mA
